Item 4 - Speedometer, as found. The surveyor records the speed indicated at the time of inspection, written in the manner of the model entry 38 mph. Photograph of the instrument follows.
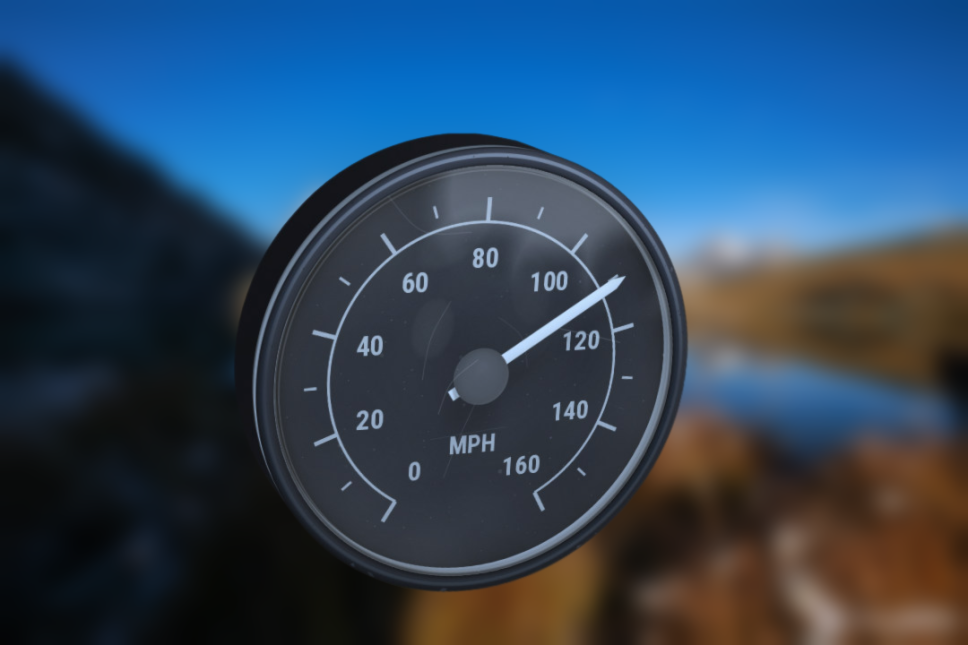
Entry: 110 mph
